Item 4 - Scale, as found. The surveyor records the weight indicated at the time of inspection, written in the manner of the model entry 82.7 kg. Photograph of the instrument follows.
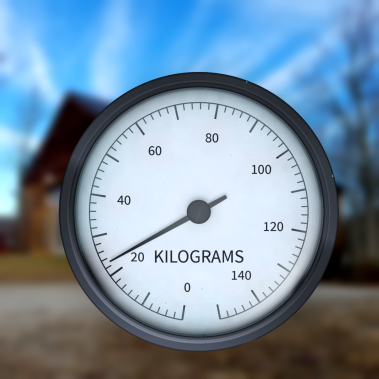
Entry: 23 kg
